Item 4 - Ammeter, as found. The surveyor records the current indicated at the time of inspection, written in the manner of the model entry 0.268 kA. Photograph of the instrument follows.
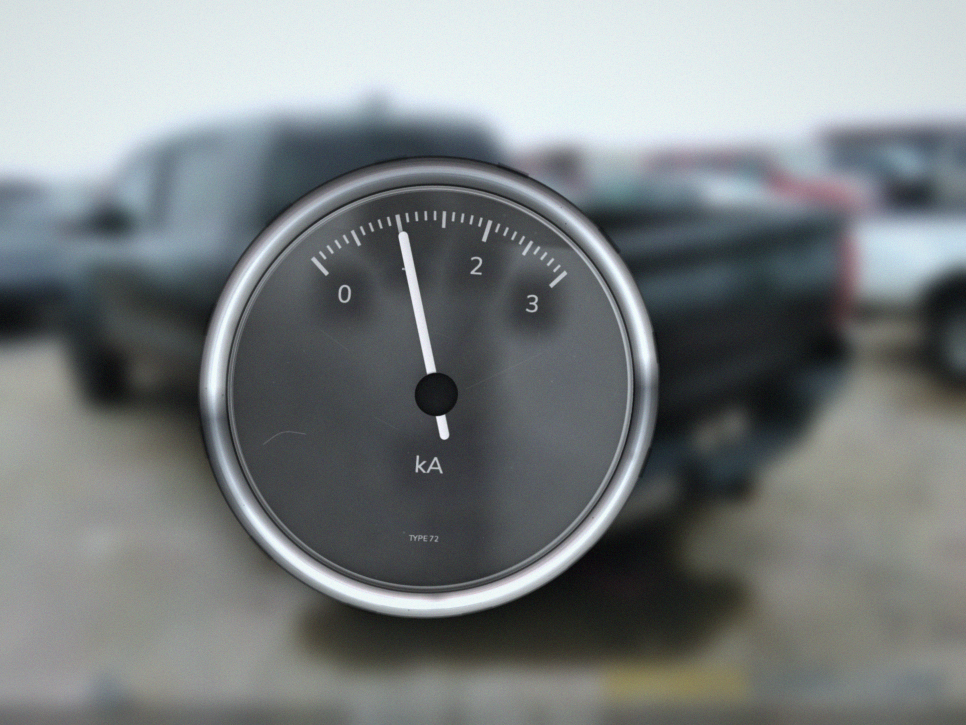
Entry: 1 kA
